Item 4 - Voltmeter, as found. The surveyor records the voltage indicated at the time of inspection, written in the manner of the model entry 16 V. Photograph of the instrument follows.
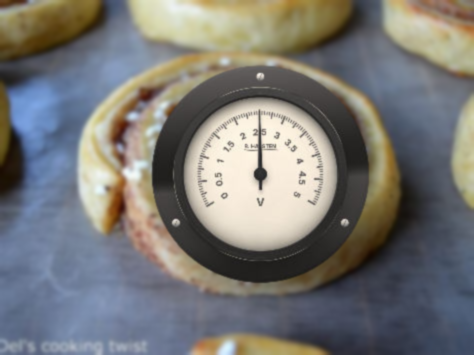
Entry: 2.5 V
